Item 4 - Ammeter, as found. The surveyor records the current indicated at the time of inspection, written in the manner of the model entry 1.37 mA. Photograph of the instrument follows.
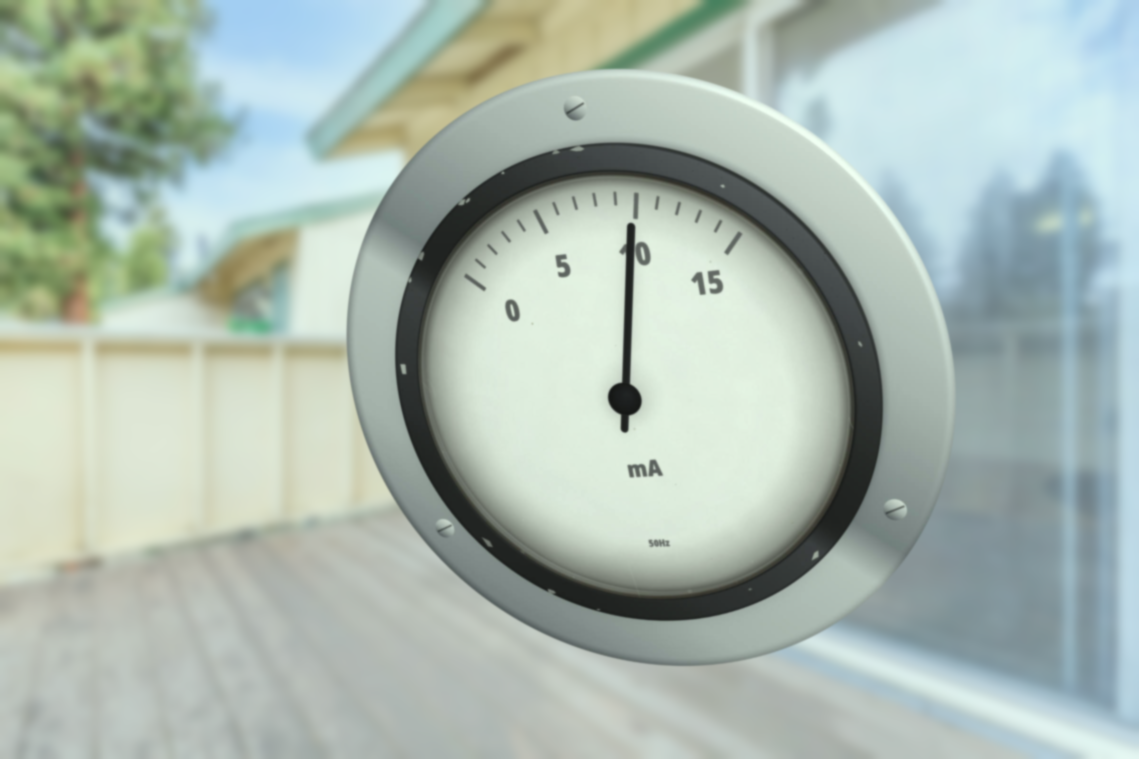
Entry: 10 mA
